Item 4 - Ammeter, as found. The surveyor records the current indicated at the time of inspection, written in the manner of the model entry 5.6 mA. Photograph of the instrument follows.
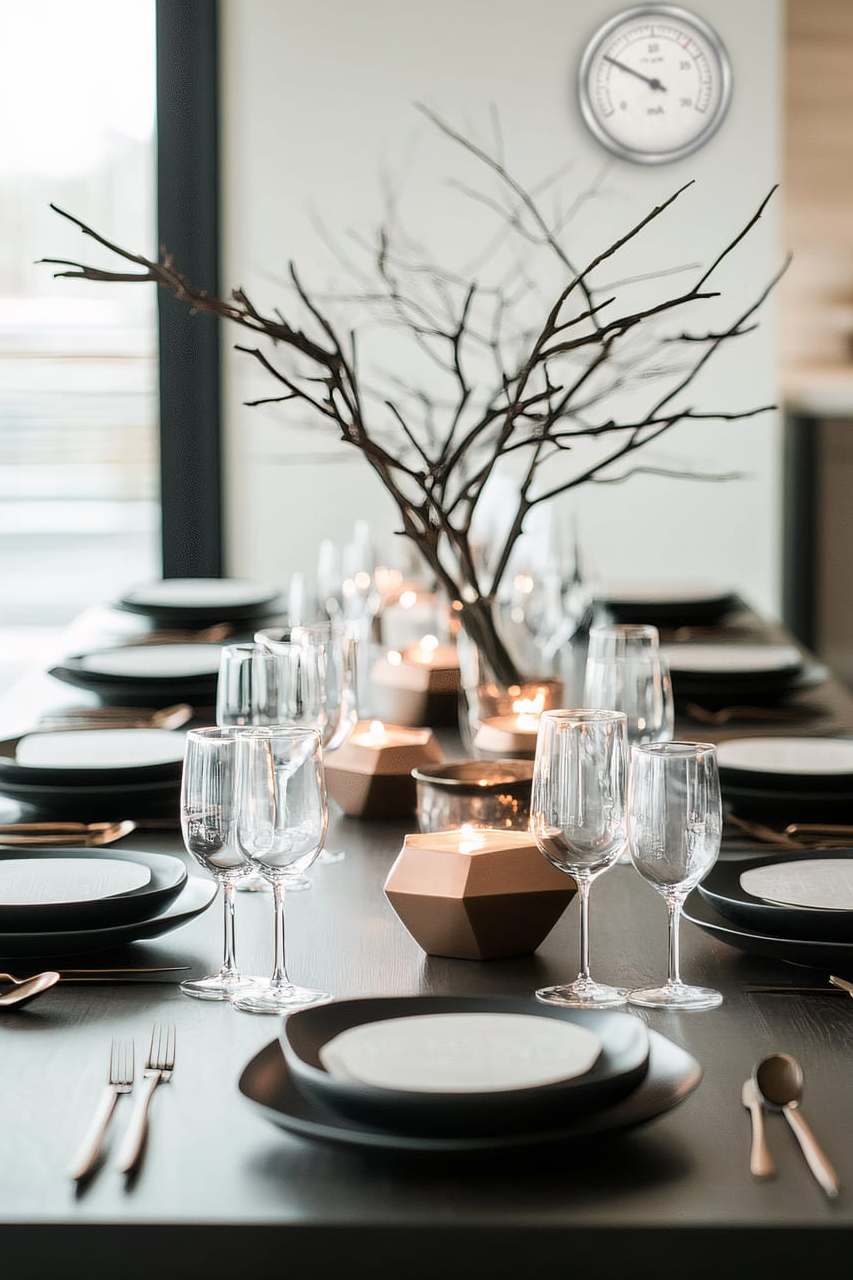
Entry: 5 mA
